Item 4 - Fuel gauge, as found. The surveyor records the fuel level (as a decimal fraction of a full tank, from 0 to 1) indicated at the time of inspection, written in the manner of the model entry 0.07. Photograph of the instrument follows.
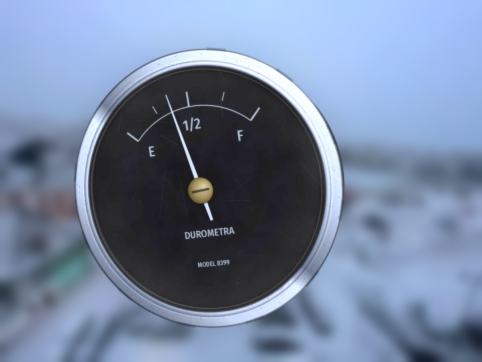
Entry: 0.375
